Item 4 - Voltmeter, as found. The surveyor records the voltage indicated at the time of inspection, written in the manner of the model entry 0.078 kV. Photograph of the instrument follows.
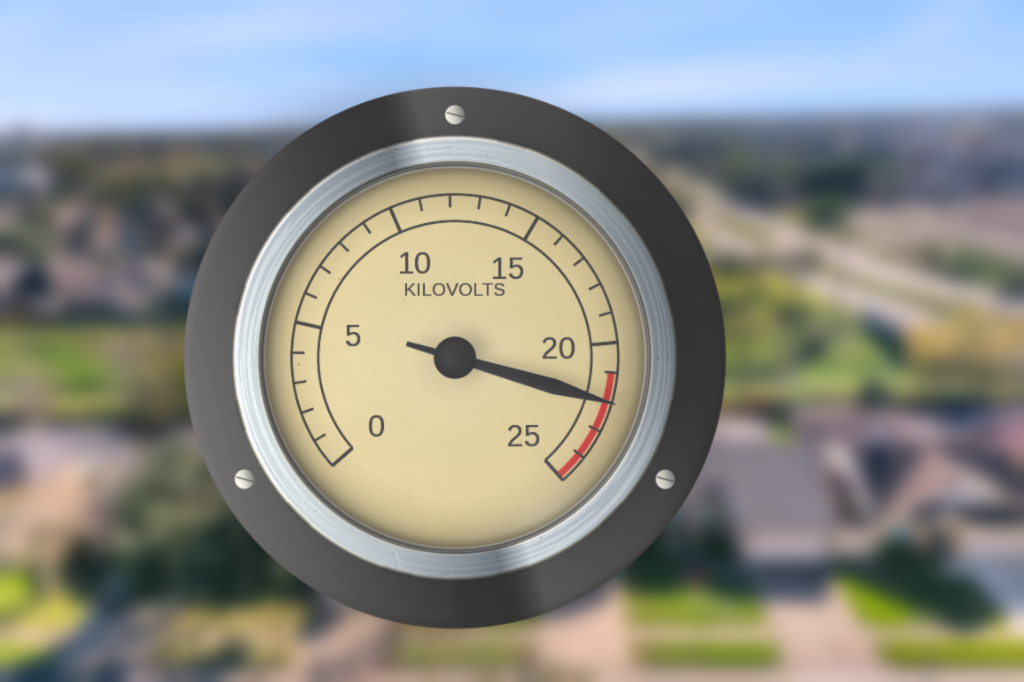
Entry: 22 kV
